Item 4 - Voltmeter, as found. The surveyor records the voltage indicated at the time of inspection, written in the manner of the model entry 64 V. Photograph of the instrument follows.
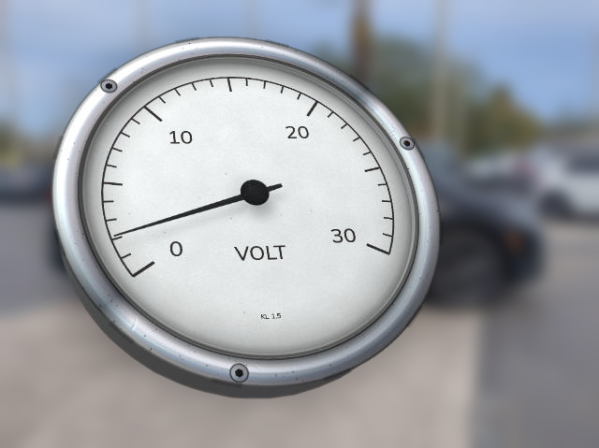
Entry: 2 V
